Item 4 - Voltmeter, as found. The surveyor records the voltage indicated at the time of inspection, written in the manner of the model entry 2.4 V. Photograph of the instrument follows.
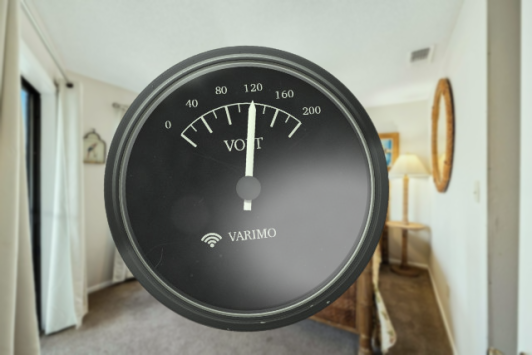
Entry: 120 V
